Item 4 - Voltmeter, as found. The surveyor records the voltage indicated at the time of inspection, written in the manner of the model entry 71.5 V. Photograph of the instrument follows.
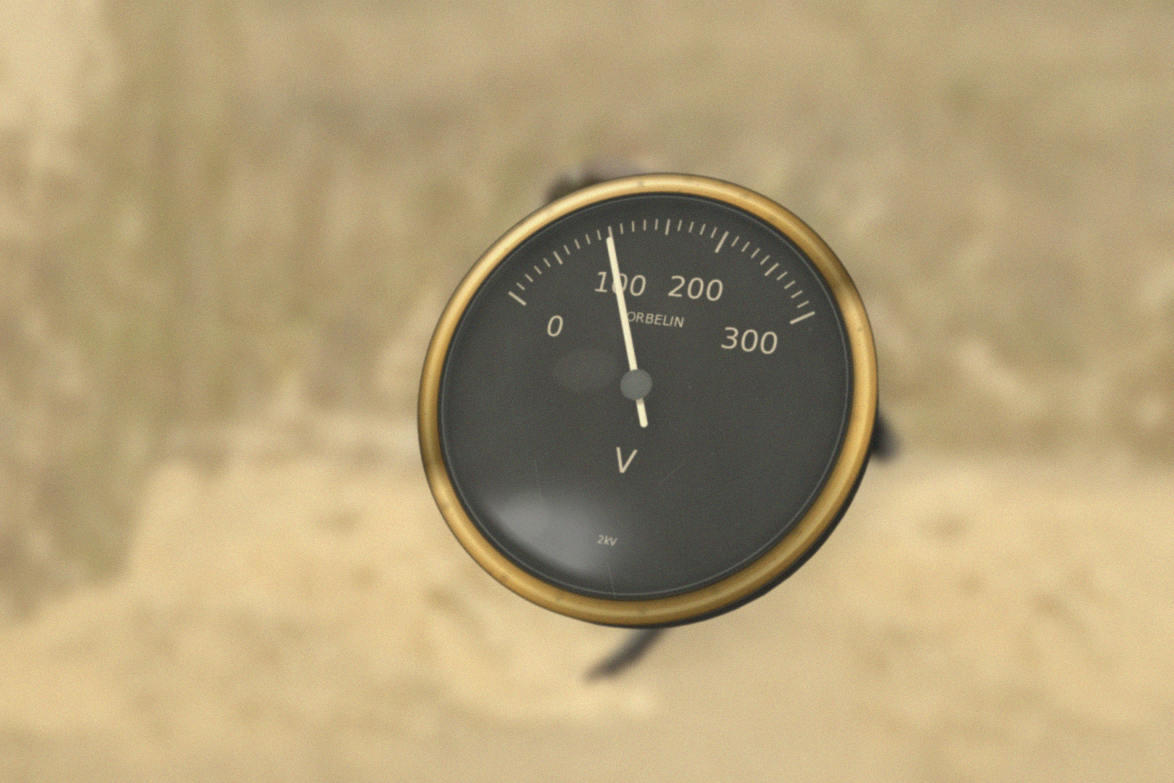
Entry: 100 V
